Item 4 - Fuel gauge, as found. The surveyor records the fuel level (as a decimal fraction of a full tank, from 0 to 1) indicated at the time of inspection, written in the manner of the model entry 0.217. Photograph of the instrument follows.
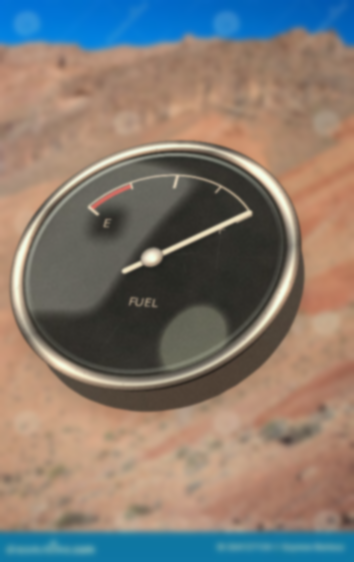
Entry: 1
